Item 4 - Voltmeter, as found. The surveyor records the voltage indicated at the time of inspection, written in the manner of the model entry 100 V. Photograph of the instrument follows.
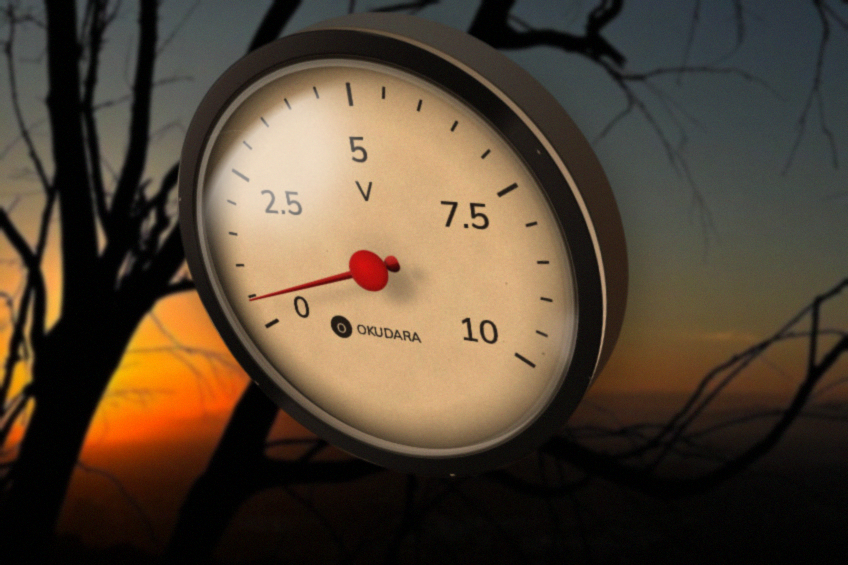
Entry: 0.5 V
